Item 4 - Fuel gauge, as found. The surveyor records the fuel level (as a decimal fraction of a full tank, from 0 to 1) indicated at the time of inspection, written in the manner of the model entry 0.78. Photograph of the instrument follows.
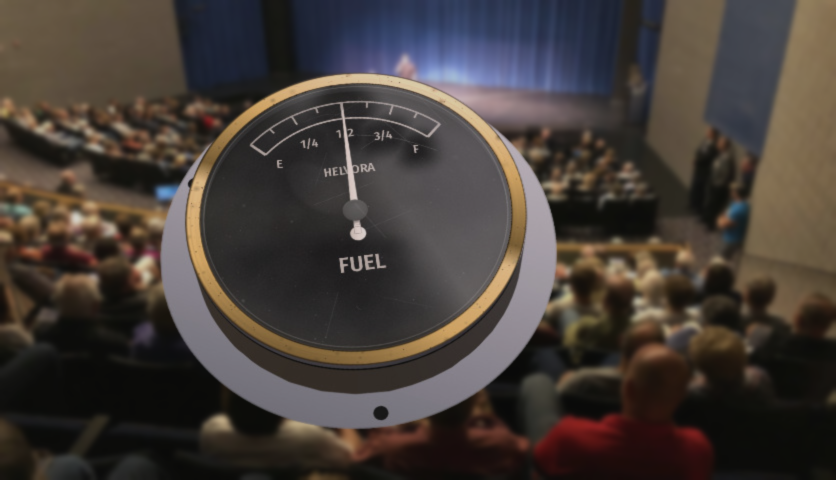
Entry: 0.5
